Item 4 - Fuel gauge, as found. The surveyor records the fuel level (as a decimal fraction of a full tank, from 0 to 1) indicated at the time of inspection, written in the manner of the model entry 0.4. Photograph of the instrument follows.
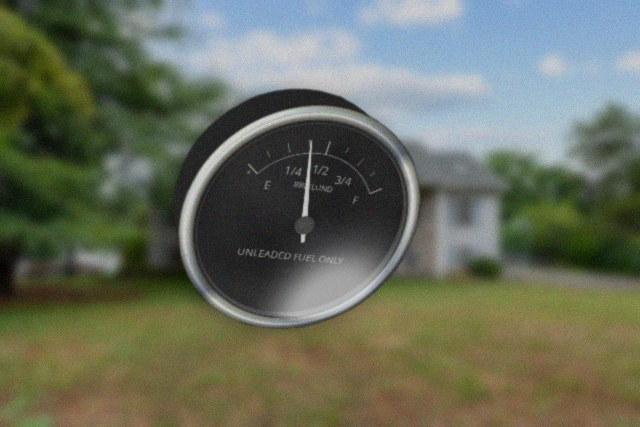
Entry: 0.375
